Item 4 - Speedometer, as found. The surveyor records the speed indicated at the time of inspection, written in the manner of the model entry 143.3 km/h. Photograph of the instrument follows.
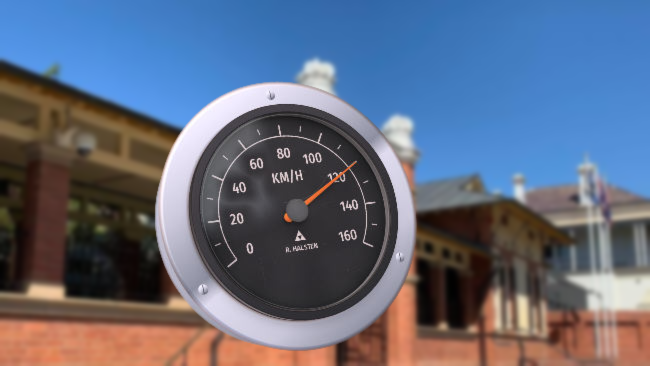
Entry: 120 km/h
